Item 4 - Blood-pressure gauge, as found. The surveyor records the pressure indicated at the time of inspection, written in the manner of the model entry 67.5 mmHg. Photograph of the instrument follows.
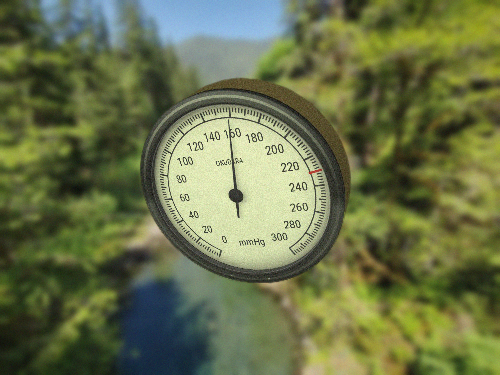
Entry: 160 mmHg
